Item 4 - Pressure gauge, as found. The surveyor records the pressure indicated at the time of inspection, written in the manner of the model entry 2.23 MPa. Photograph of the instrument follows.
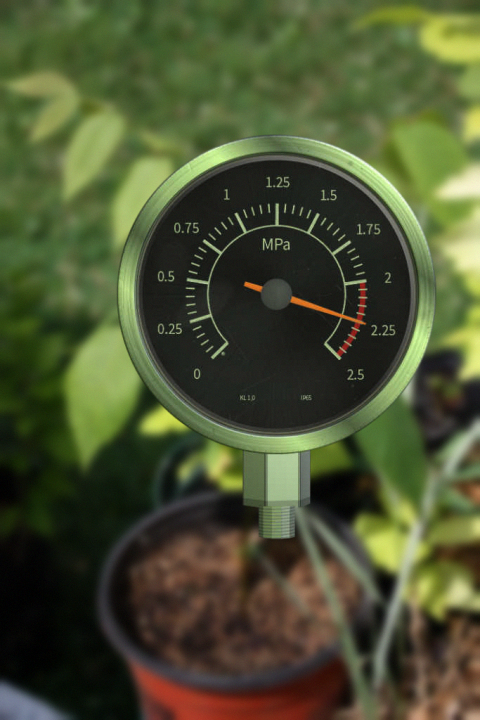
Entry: 2.25 MPa
